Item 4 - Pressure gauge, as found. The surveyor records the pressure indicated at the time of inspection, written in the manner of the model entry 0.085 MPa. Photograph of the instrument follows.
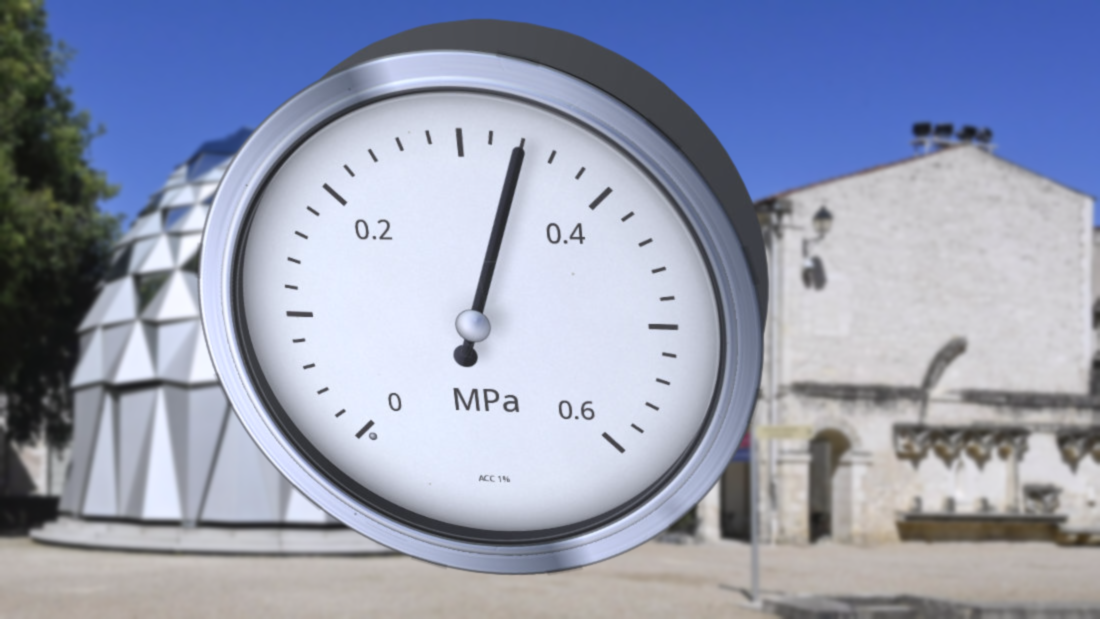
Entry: 0.34 MPa
